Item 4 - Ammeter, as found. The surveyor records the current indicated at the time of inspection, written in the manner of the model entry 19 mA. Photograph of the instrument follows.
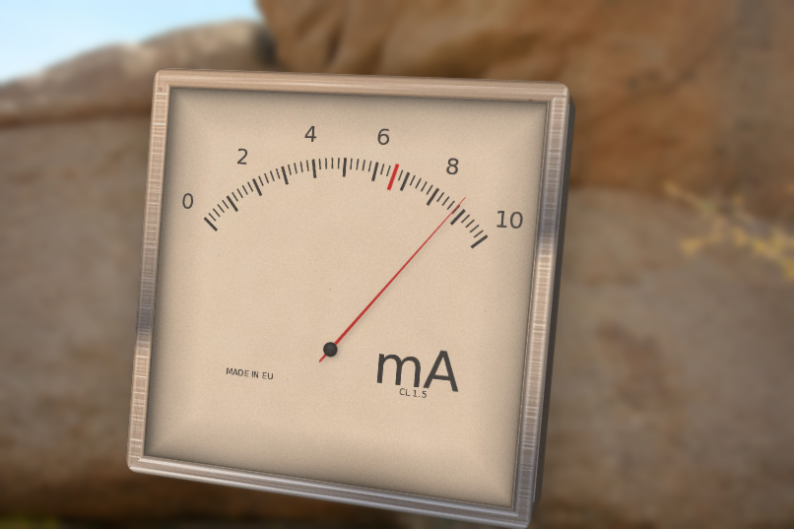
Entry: 8.8 mA
